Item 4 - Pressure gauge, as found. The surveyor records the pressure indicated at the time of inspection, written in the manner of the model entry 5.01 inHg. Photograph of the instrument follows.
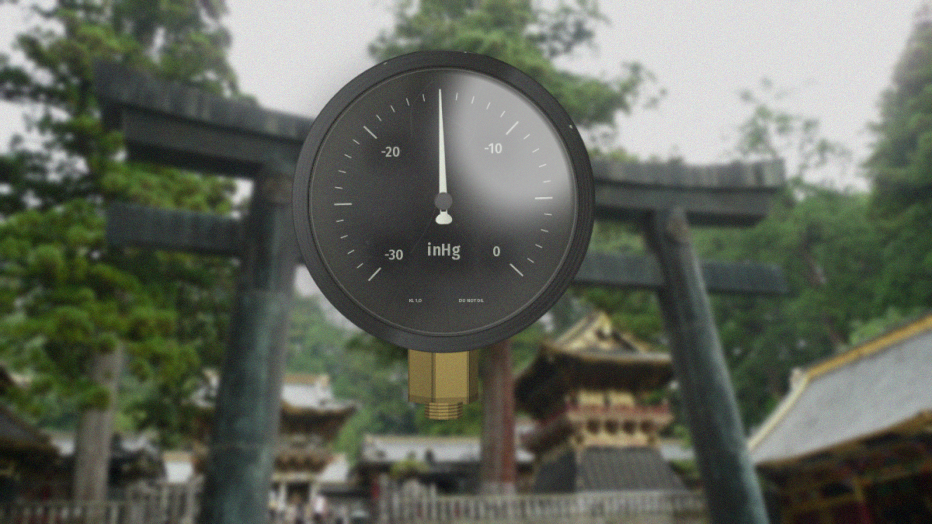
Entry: -15 inHg
